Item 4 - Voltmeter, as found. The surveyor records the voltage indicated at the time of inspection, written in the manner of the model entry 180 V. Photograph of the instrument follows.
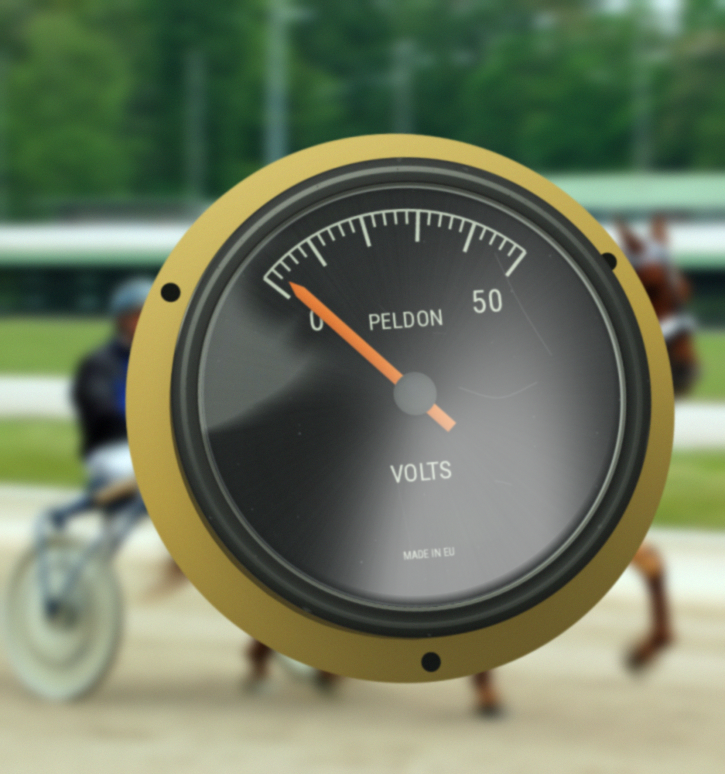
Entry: 2 V
